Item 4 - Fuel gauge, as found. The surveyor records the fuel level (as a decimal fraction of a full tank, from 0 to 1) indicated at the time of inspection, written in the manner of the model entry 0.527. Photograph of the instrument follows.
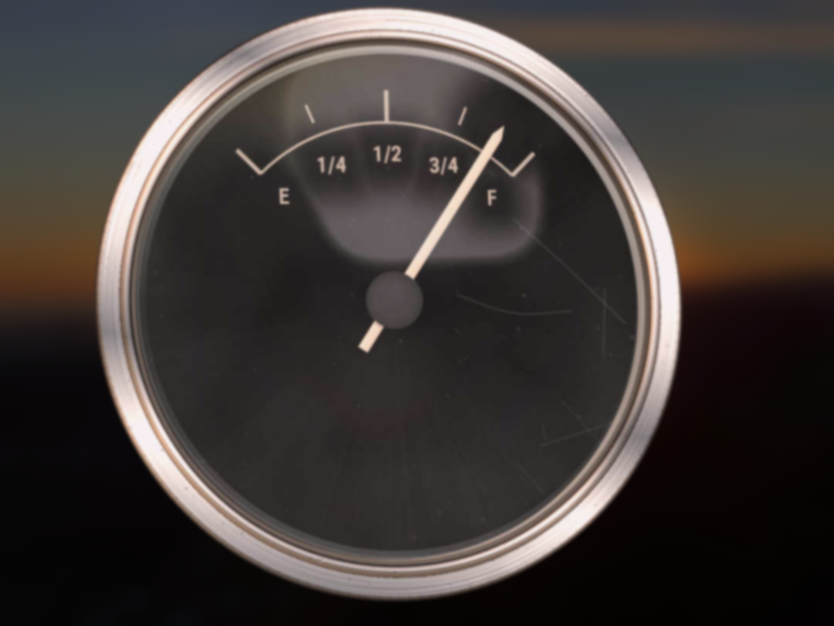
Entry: 0.875
